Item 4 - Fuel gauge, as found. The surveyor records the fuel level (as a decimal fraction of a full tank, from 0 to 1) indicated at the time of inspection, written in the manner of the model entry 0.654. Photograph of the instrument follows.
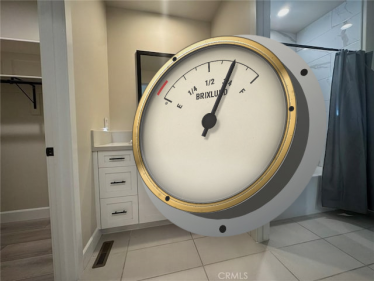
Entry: 0.75
